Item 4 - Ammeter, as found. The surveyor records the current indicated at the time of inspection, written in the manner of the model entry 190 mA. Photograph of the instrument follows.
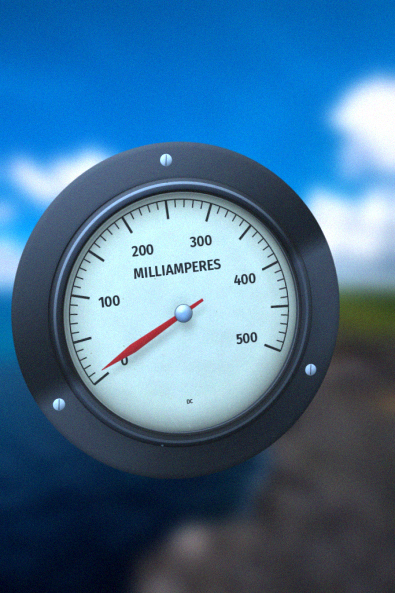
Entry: 10 mA
